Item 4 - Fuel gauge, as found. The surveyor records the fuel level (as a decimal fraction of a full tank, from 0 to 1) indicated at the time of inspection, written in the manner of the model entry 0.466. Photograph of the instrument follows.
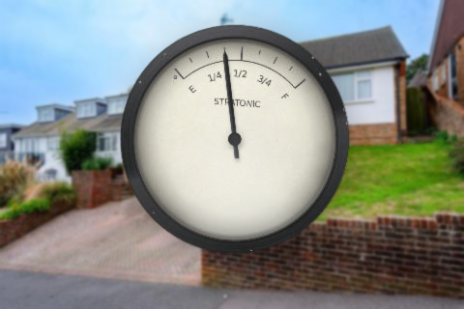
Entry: 0.375
